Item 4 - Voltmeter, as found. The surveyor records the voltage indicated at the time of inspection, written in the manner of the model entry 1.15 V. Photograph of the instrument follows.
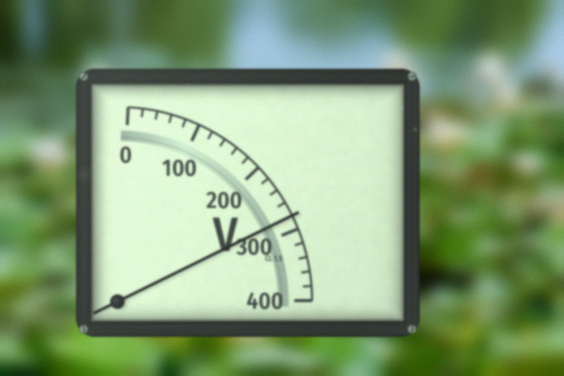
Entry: 280 V
